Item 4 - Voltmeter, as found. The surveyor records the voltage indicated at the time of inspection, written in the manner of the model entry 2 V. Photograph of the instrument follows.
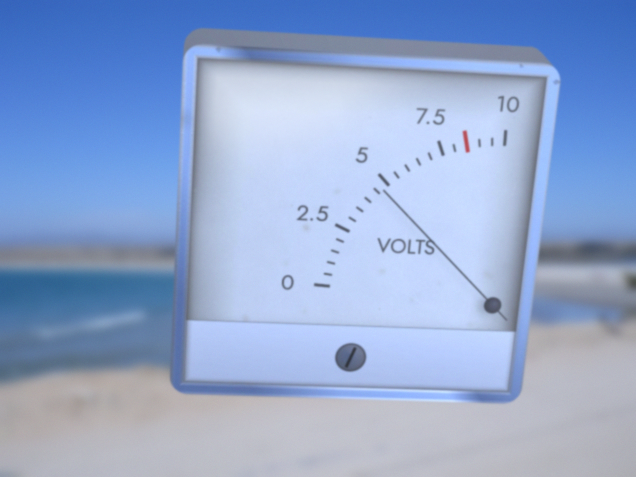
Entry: 4.75 V
